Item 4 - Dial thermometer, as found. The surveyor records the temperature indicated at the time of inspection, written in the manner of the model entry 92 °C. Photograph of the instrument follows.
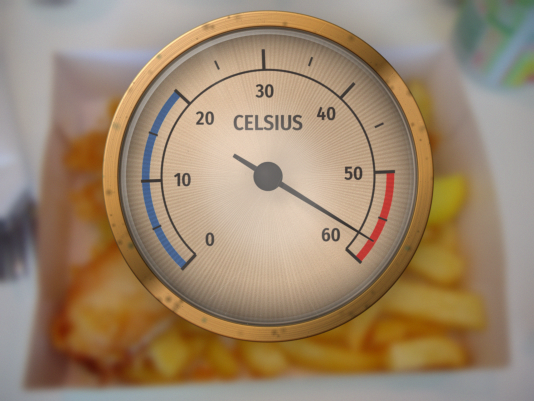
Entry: 57.5 °C
